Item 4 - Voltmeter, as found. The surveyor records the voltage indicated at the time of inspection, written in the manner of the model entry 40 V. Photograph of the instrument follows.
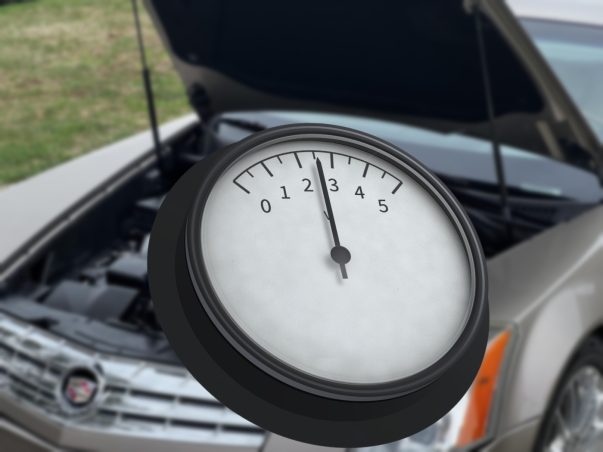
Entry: 2.5 V
